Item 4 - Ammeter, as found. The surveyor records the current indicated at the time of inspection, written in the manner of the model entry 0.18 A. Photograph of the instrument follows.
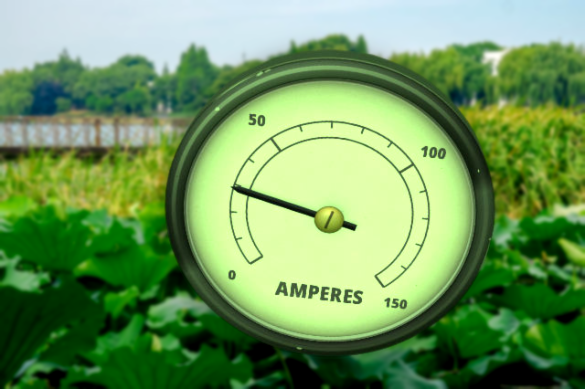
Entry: 30 A
